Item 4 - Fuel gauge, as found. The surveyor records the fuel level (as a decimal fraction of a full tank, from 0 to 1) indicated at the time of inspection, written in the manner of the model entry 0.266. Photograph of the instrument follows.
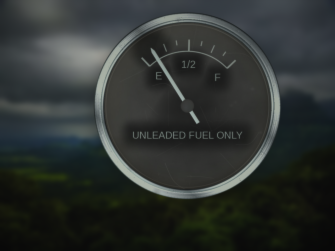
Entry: 0.125
